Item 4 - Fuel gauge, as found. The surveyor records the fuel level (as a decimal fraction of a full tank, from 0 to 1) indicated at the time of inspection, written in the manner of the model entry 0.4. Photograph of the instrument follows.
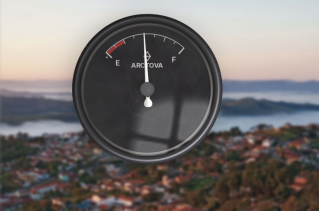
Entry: 0.5
